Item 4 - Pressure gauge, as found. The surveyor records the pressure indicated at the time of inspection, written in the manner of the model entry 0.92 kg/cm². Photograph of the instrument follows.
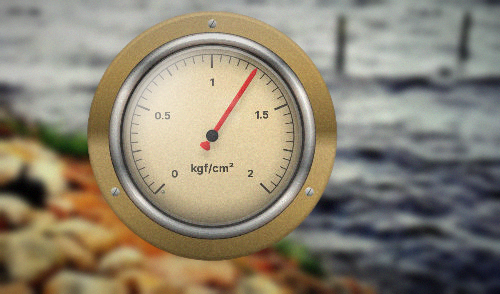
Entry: 1.25 kg/cm²
